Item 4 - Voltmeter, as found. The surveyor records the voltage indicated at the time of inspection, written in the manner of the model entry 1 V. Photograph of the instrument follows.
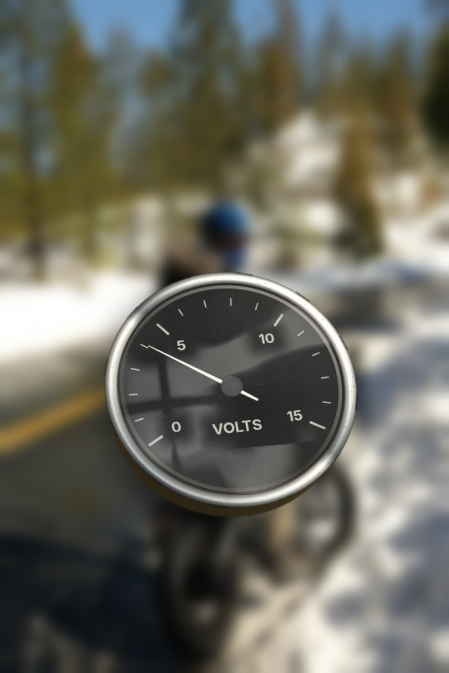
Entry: 4 V
